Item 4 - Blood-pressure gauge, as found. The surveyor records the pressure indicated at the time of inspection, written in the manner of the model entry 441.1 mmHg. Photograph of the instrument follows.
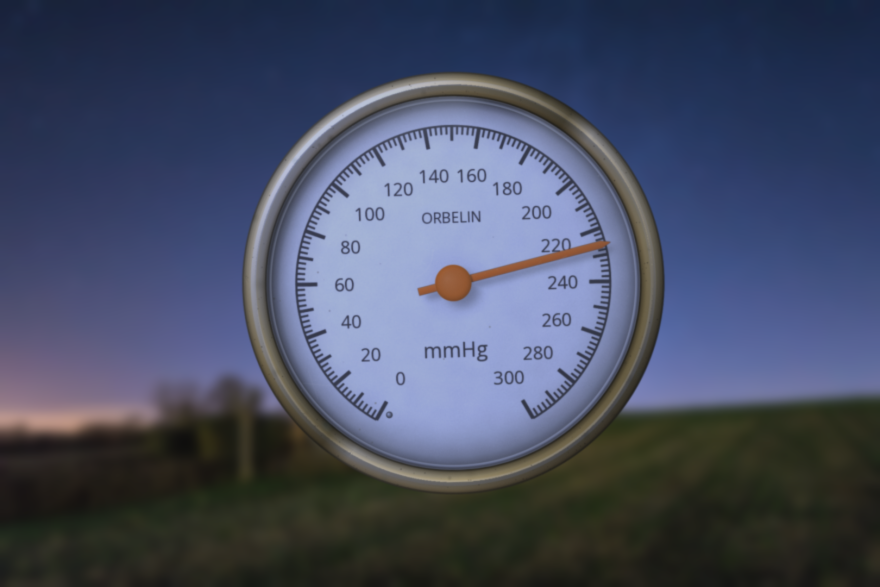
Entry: 226 mmHg
